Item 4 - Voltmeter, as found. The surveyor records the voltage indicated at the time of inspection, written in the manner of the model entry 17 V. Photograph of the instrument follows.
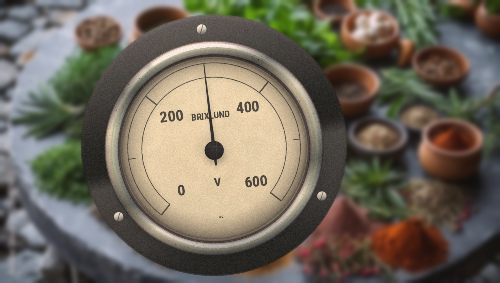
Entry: 300 V
